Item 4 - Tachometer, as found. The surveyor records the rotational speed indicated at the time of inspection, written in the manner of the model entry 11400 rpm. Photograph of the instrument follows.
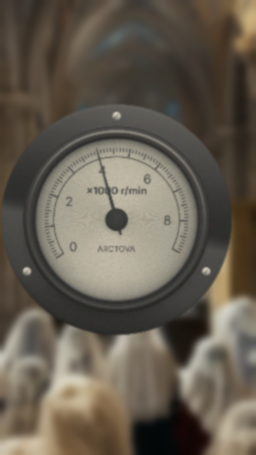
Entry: 4000 rpm
